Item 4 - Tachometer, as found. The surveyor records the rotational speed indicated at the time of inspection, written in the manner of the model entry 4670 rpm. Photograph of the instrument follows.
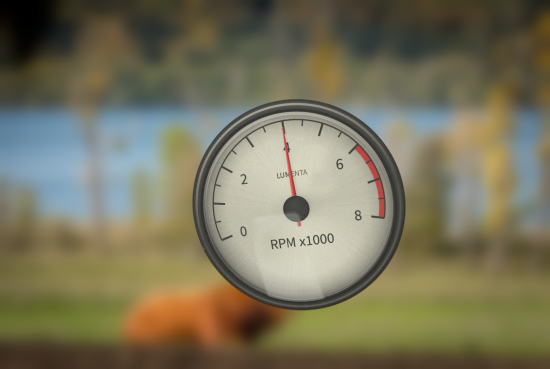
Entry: 4000 rpm
